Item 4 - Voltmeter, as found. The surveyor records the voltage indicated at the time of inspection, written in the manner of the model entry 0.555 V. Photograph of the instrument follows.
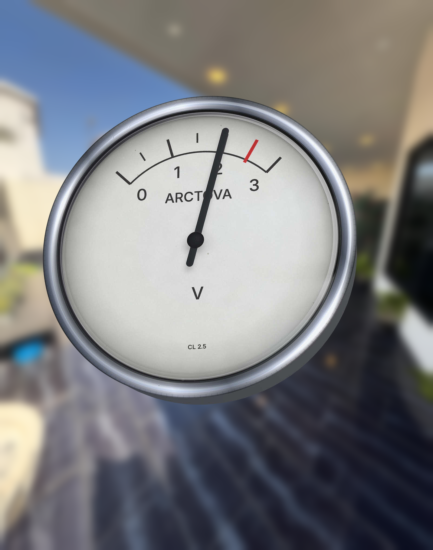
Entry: 2 V
